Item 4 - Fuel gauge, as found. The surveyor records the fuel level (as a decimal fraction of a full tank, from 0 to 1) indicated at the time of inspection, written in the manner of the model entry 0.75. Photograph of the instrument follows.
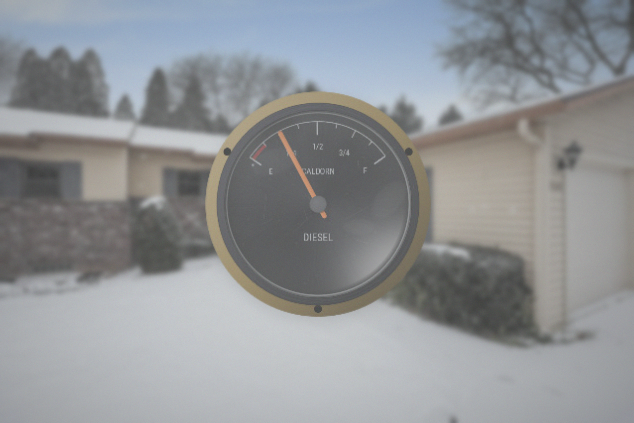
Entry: 0.25
